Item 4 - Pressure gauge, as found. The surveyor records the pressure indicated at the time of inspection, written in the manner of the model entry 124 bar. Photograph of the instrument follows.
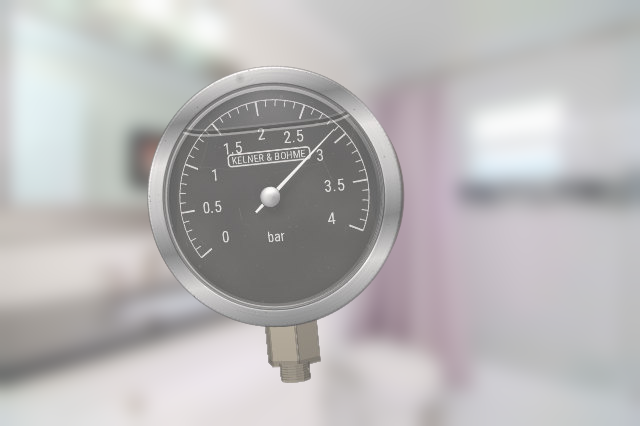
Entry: 2.9 bar
